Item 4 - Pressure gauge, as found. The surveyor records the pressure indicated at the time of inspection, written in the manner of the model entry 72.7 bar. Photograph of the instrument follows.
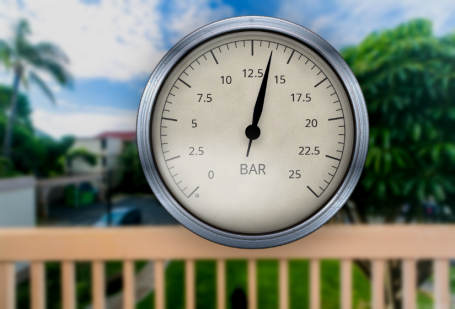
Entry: 13.75 bar
